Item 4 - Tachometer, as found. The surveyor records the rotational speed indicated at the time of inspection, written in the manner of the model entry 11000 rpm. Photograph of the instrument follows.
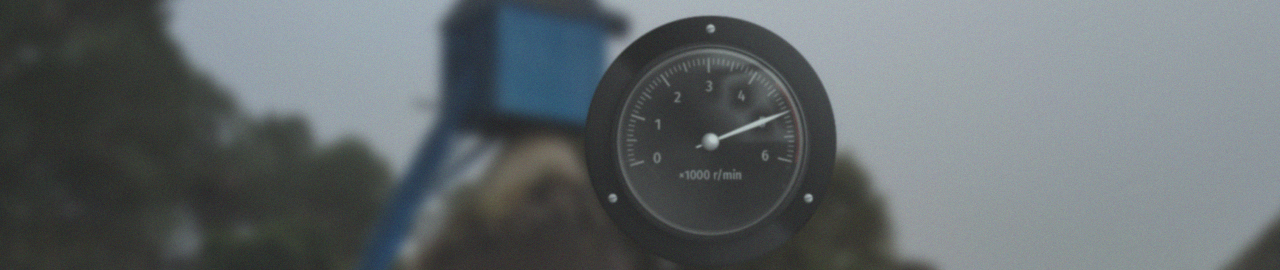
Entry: 5000 rpm
